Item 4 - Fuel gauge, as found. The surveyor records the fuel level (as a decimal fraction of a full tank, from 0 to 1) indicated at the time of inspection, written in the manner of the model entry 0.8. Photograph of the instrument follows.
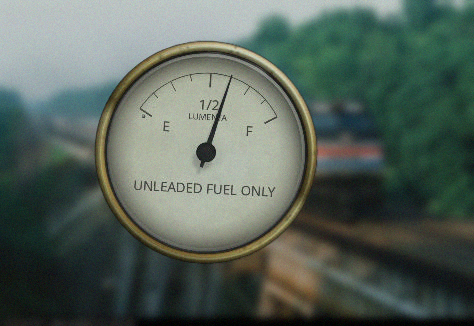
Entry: 0.625
